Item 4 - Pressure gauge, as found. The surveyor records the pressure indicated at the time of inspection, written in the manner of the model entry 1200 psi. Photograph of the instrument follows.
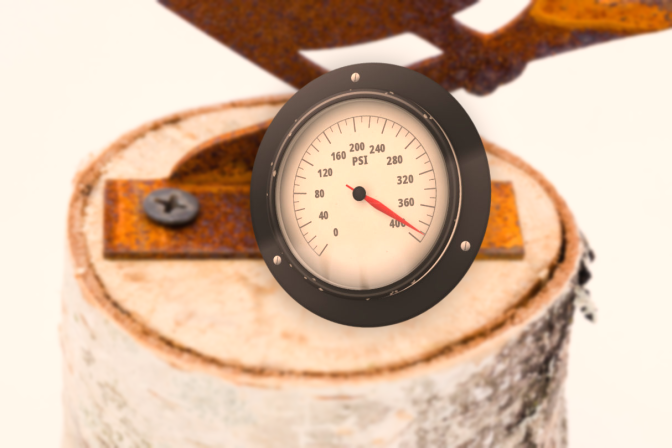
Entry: 390 psi
